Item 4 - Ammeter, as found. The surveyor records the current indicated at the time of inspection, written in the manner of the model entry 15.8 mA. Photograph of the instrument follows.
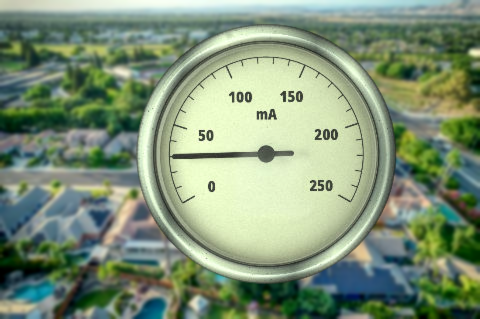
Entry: 30 mA
